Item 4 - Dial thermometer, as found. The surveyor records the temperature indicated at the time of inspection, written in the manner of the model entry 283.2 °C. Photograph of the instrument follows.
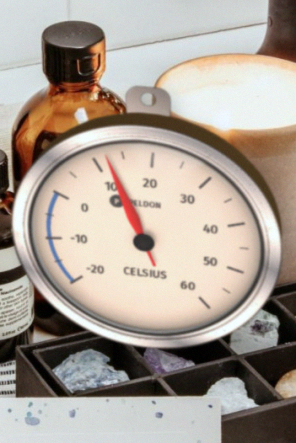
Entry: 12.5 °C
